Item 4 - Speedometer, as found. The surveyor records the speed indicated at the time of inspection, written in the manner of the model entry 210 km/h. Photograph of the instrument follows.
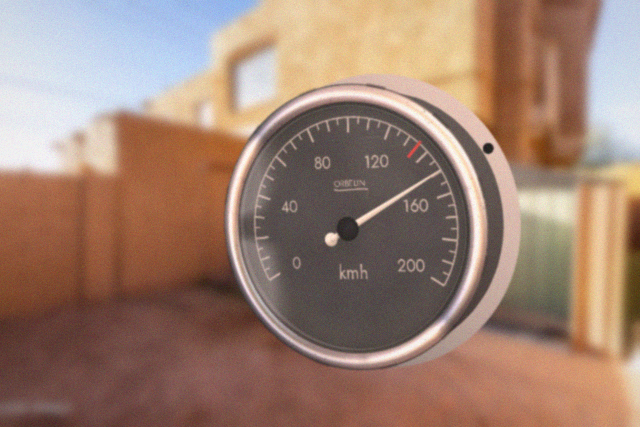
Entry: 150 km/h
